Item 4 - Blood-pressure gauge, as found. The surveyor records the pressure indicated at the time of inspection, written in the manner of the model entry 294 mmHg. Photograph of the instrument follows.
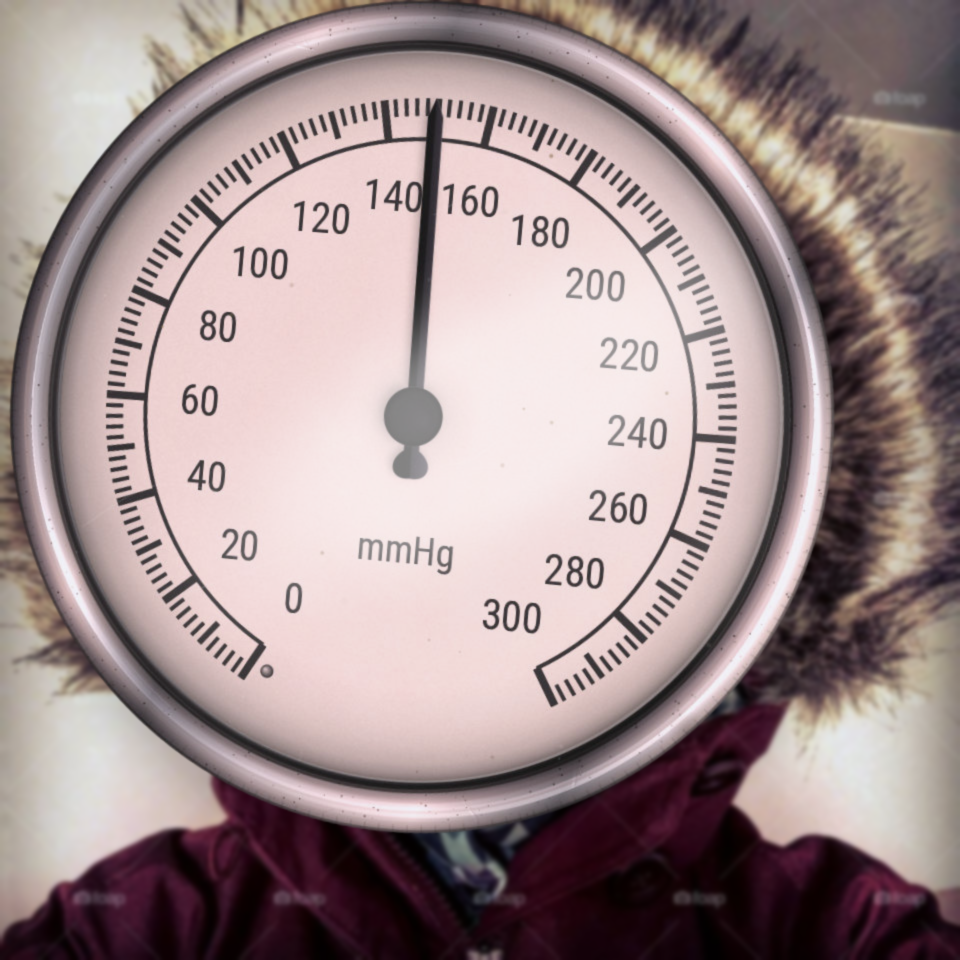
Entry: 150 mmHg
